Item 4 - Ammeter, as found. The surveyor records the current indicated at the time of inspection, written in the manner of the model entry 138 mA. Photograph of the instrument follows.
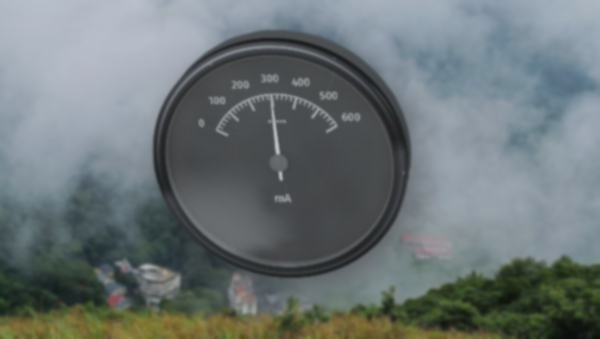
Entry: 300 mA
